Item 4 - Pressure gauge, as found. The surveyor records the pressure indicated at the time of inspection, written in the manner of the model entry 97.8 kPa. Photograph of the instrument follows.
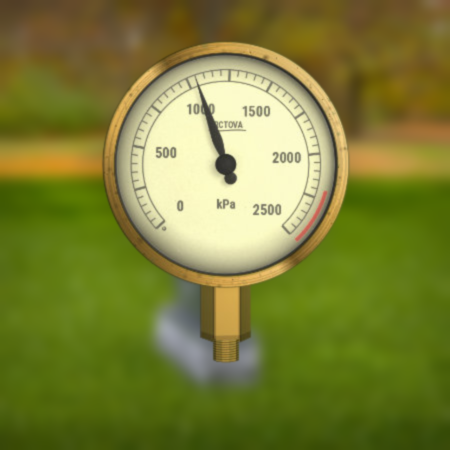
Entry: 1050 kPa
